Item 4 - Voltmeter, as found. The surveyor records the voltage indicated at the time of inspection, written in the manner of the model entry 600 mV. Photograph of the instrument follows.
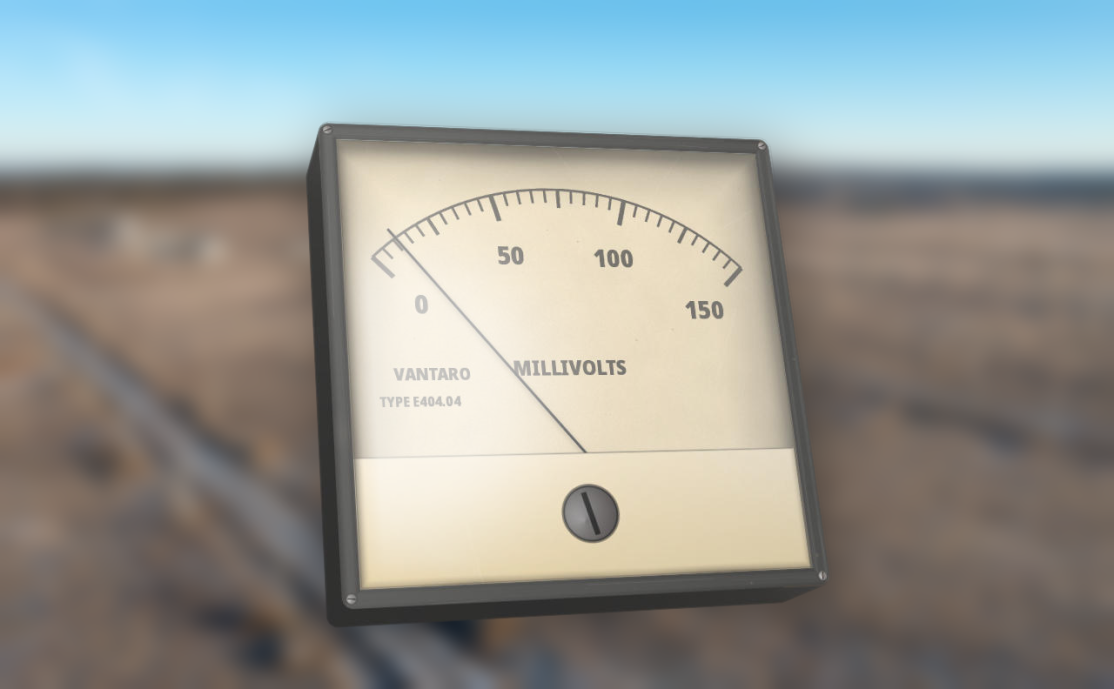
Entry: 10 mV
